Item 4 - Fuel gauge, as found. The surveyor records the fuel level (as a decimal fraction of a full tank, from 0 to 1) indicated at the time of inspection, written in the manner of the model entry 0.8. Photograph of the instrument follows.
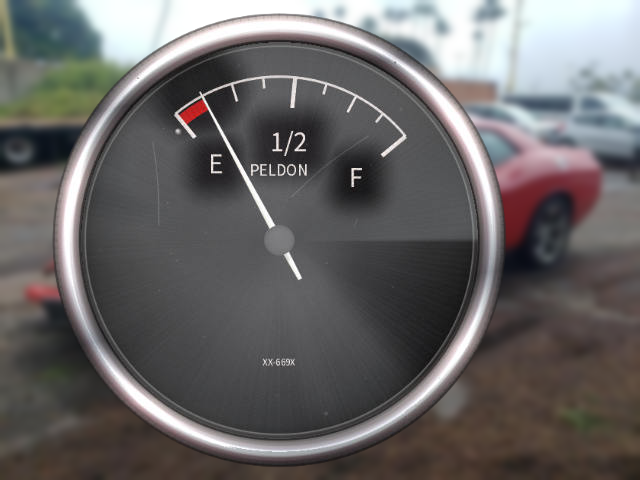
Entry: 0.125
